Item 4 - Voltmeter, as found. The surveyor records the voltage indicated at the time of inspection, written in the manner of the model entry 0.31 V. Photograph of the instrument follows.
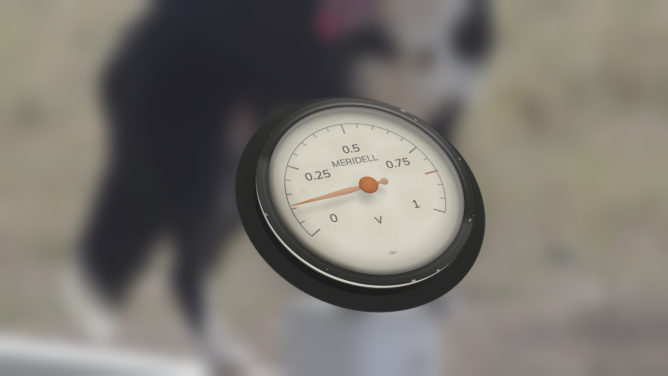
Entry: 0.1 V
